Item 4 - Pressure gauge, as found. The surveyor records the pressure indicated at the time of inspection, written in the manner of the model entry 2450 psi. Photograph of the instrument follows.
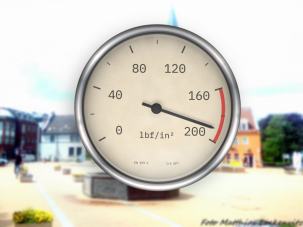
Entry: 190 psi
